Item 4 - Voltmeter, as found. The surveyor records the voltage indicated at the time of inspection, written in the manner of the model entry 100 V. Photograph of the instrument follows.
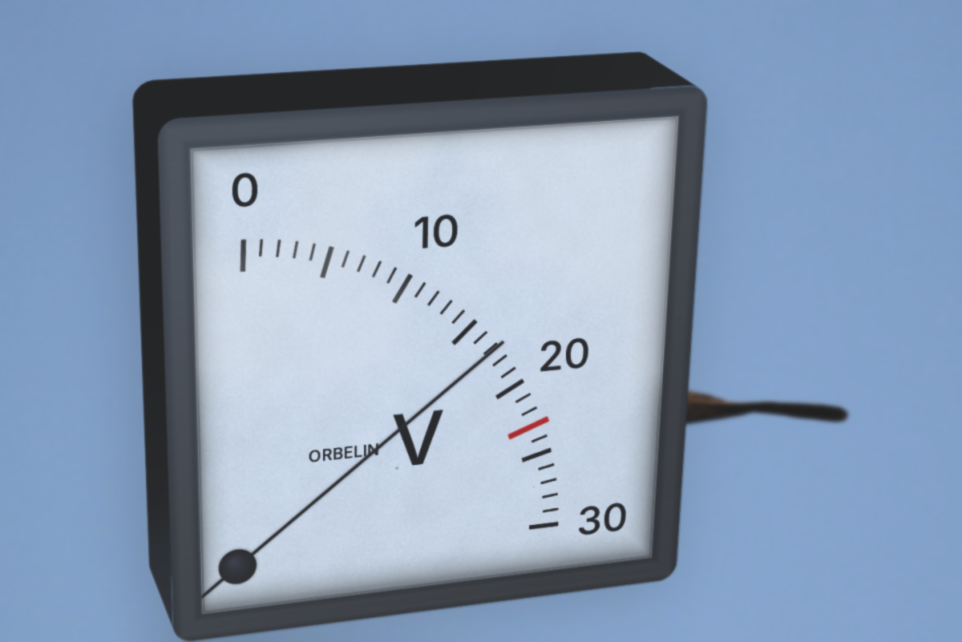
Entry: 17 V
